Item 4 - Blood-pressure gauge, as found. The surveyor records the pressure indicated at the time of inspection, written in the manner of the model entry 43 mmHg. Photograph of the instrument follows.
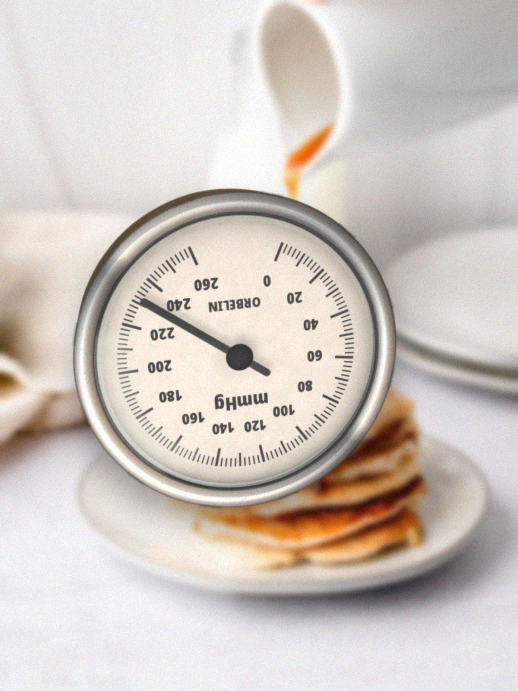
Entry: 232 mmHg
